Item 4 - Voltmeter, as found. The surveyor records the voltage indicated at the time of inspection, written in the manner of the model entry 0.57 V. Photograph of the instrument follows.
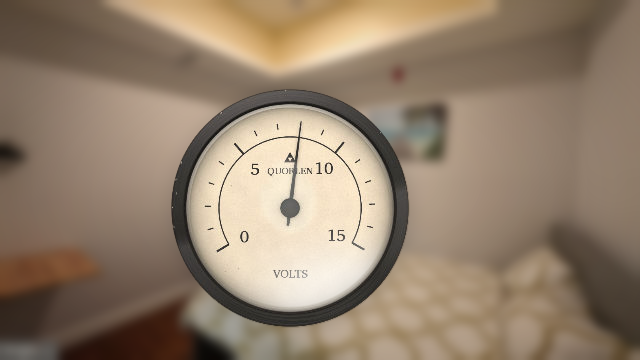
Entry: 8 V
